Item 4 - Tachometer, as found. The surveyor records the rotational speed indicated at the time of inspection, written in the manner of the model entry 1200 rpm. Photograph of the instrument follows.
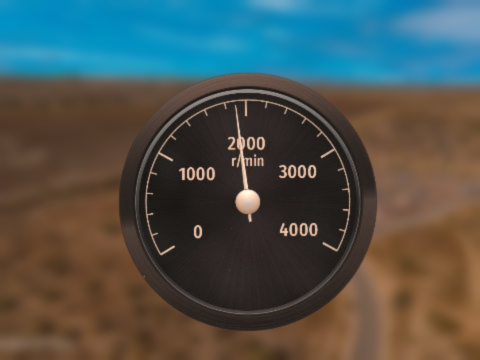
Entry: 1900 rpm
